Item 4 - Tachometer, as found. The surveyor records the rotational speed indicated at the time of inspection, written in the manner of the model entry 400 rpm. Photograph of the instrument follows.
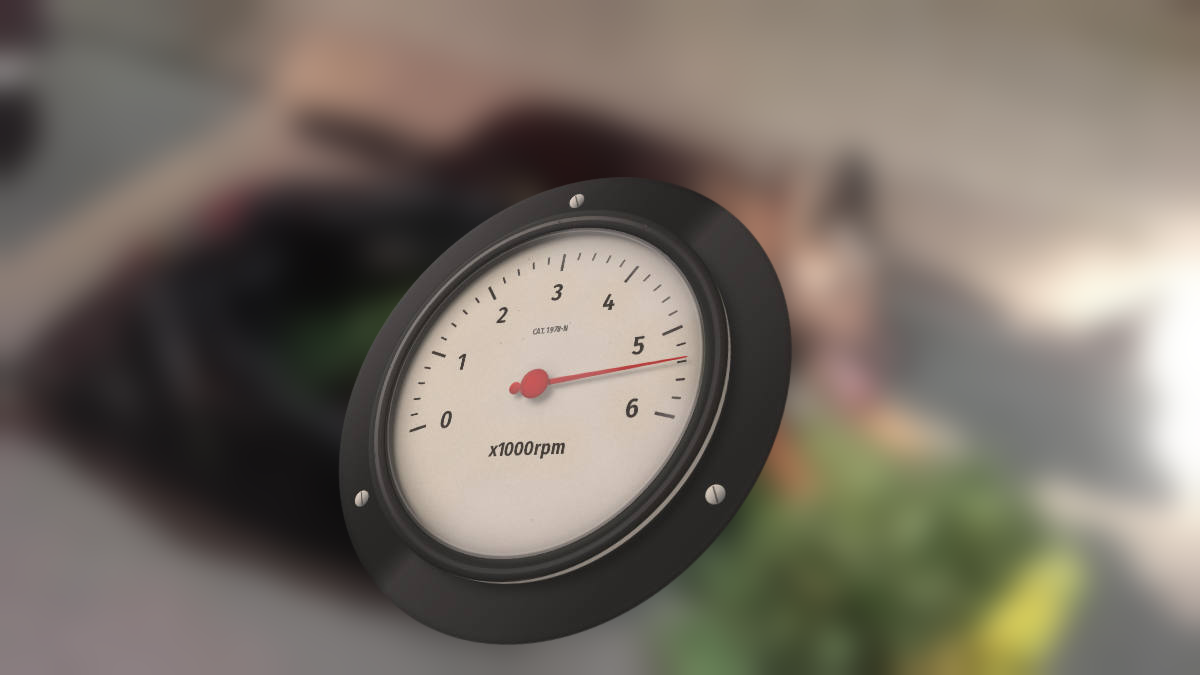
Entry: 5400 rpm
